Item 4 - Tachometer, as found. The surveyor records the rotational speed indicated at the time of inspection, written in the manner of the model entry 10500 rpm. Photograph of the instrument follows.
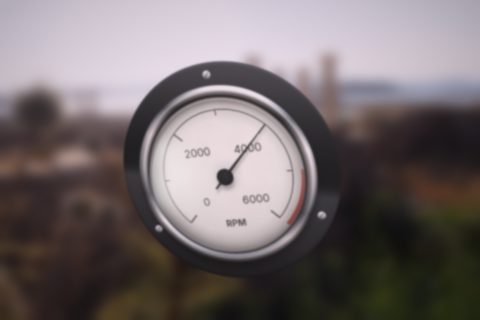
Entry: 4000 rpm
